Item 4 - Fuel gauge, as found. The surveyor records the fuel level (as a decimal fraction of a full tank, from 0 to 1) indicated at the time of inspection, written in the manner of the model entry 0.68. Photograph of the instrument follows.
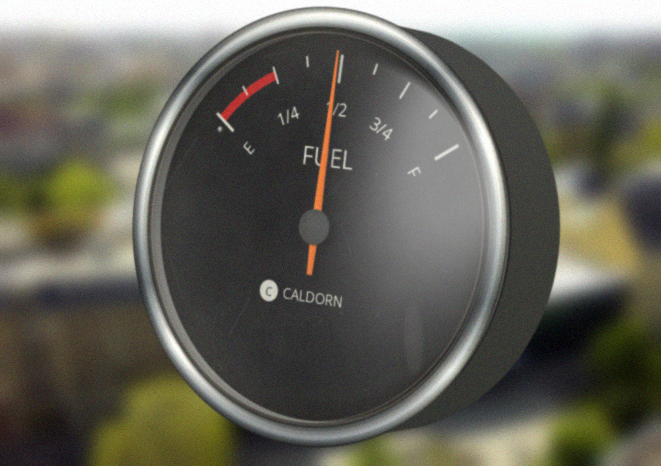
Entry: 0.5
